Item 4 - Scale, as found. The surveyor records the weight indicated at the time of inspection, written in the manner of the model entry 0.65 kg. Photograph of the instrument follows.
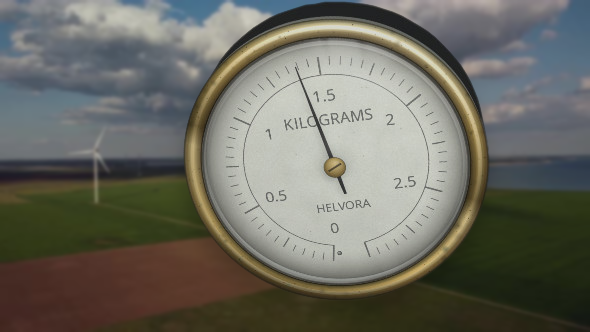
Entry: 1.4 kg
